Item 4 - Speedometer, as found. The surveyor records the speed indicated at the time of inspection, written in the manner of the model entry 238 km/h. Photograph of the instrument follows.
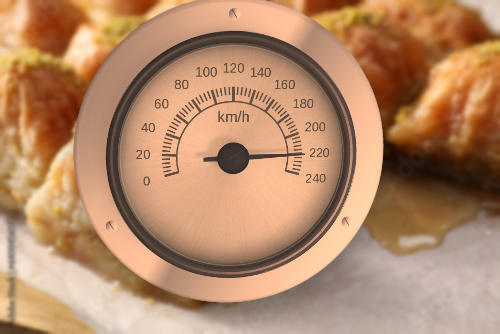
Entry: 220 km/h
